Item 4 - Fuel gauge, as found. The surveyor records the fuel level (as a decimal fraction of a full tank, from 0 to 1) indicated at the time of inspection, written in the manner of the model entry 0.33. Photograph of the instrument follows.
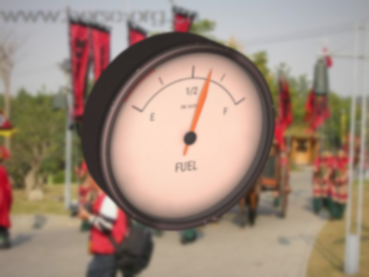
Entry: 0.625
